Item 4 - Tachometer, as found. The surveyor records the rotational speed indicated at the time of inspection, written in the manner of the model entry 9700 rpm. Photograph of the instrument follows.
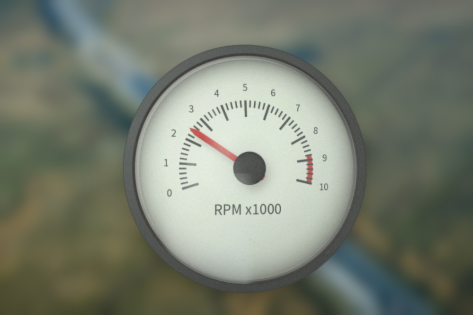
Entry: 2400 rpm
